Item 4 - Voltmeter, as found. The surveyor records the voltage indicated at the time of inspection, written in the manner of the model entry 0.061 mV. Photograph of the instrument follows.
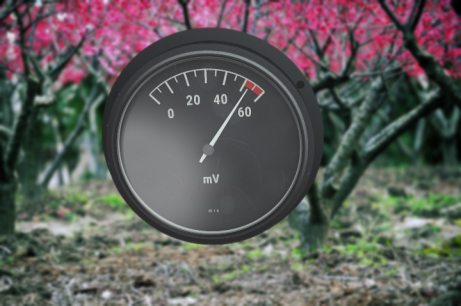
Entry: 52.5 mV
